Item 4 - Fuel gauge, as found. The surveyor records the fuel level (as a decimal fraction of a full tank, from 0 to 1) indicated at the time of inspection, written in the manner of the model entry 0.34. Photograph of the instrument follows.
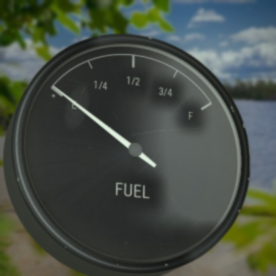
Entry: 0
